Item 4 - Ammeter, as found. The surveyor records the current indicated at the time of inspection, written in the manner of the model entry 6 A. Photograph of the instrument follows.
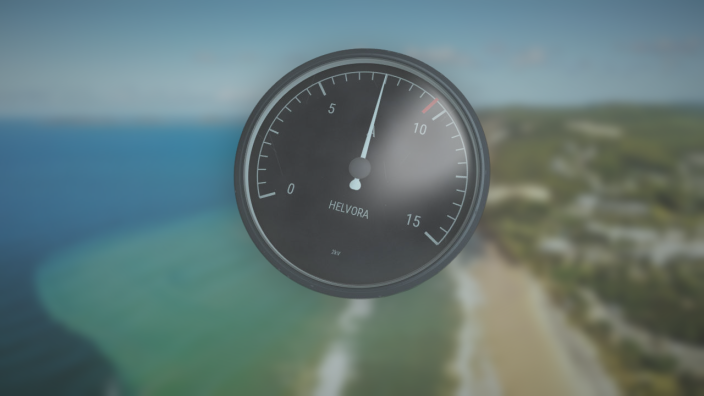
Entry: 7.5 A
